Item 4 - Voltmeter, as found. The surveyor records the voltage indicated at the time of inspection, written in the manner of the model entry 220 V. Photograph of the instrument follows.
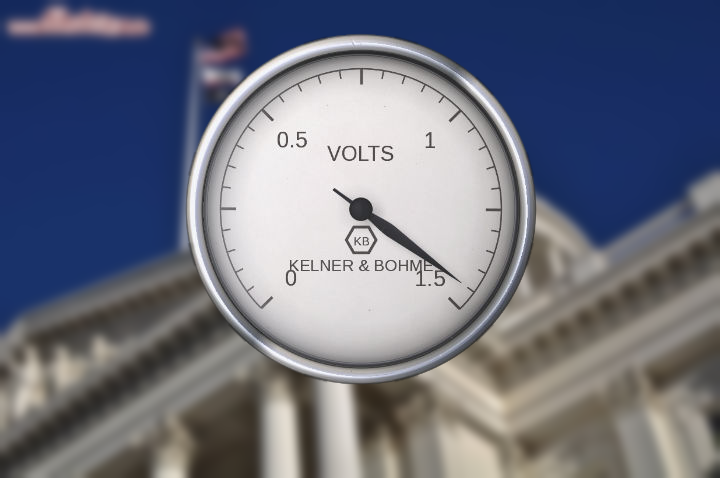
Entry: 1.45 V
